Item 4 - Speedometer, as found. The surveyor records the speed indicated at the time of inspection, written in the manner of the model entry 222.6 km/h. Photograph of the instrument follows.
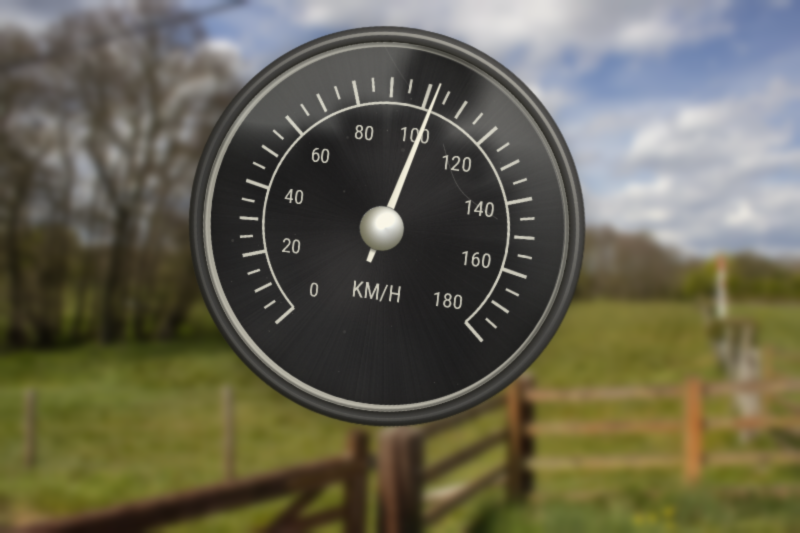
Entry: 102.5 km/h
